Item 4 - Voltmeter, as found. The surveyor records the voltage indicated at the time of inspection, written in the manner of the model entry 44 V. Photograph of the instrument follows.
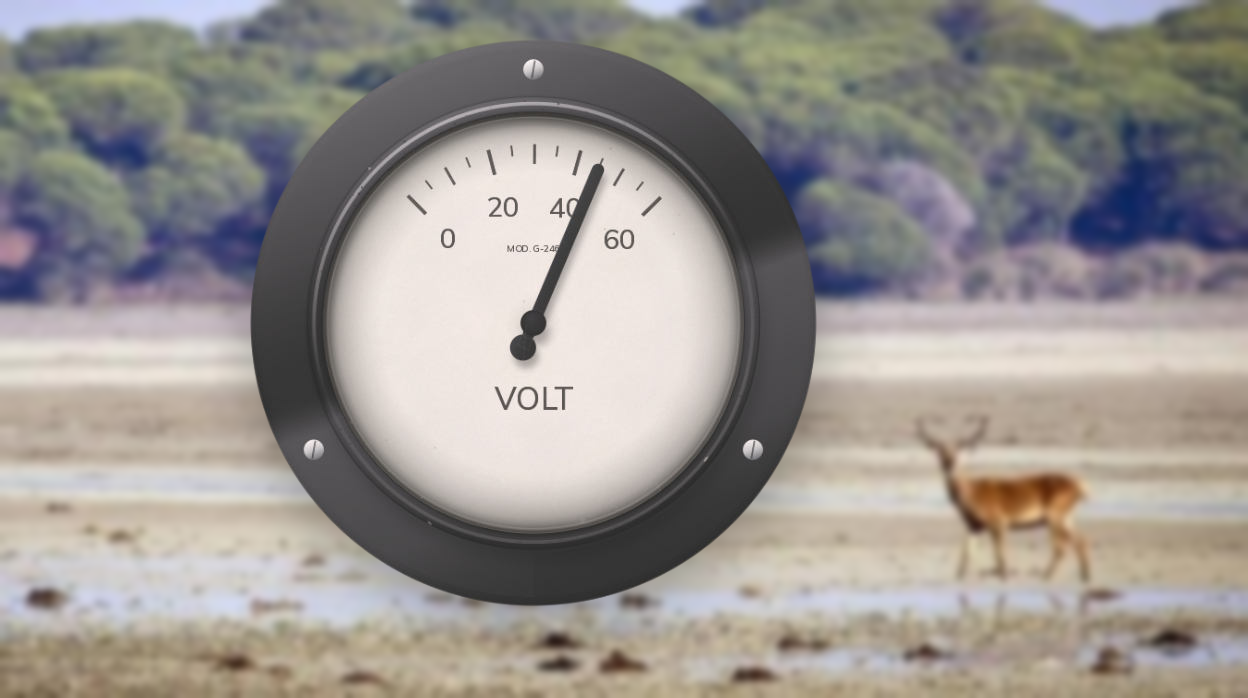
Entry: 45 V
